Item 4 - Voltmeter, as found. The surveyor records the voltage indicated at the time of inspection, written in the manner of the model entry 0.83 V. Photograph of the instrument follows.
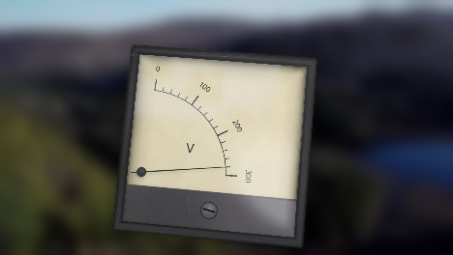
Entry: 280 V
